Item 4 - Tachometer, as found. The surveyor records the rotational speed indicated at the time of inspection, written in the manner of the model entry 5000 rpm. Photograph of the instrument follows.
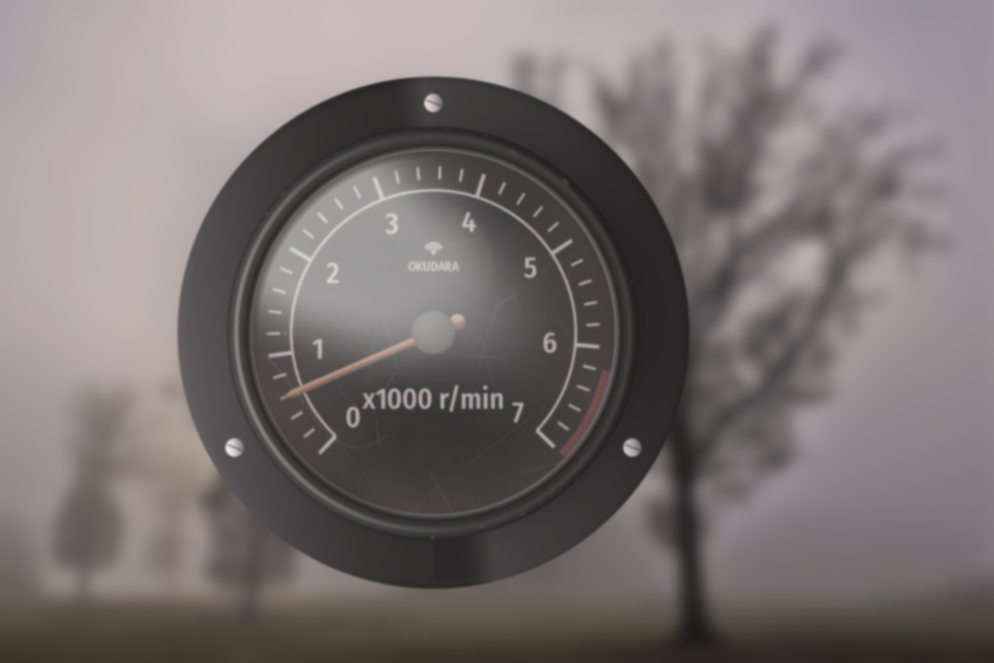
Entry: 600 rpm
